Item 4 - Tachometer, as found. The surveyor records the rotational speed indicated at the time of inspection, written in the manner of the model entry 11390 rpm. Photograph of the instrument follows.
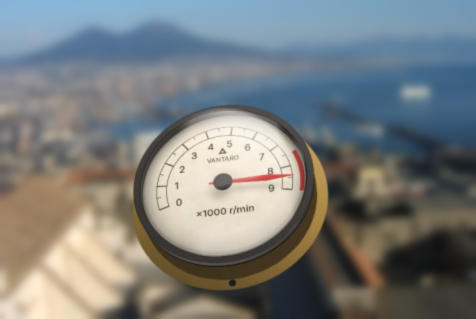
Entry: 8500 rpm
